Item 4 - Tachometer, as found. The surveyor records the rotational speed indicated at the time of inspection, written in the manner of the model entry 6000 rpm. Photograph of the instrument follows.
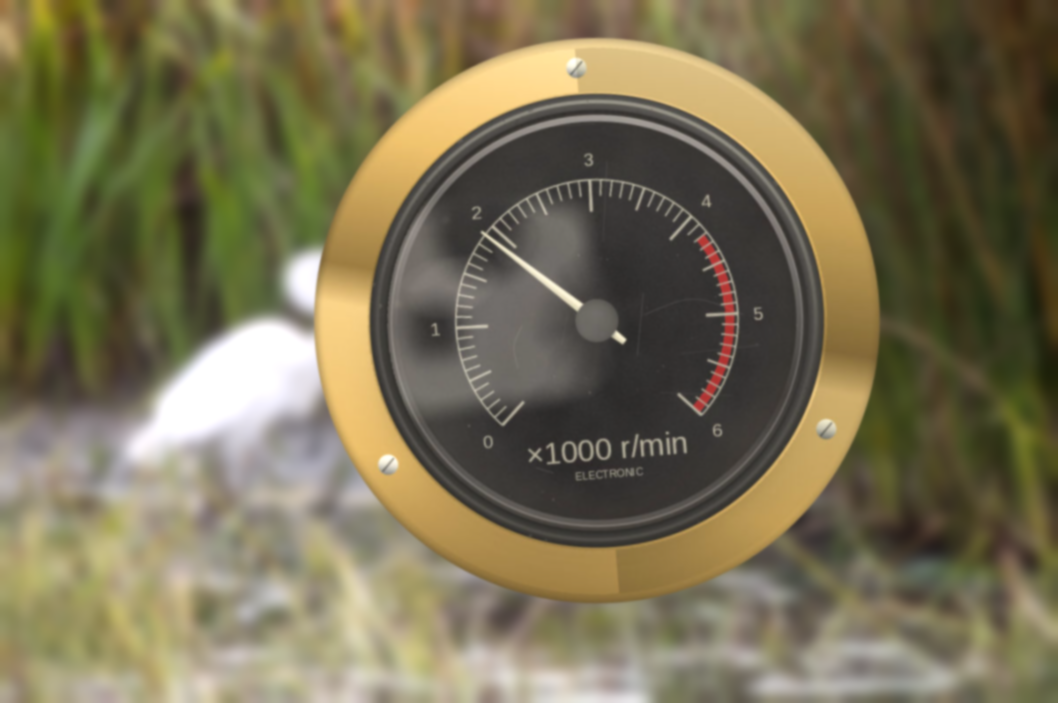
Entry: 1900 rpm
